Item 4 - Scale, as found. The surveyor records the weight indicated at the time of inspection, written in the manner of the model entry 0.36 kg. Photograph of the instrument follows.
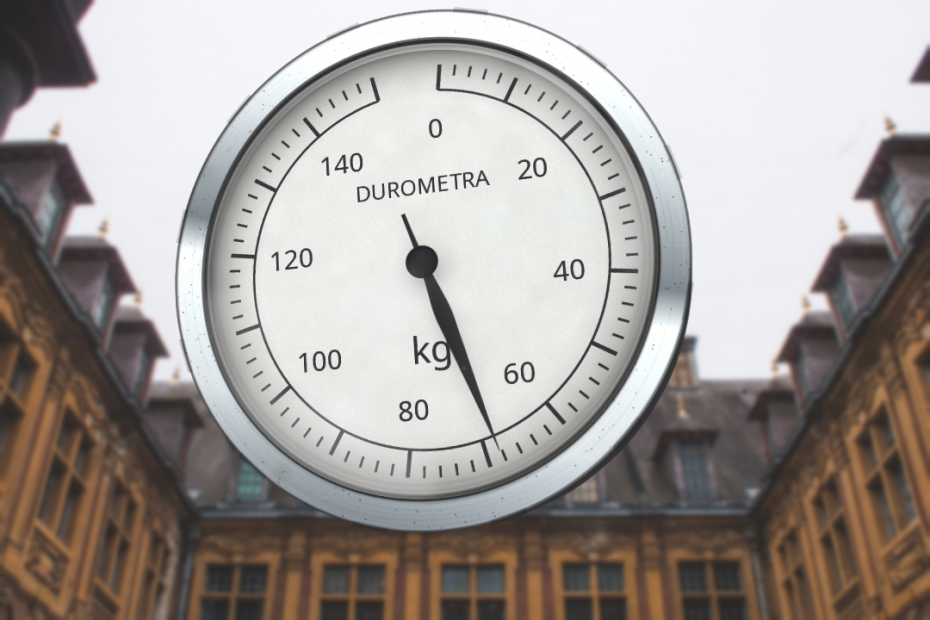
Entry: 68 kg
